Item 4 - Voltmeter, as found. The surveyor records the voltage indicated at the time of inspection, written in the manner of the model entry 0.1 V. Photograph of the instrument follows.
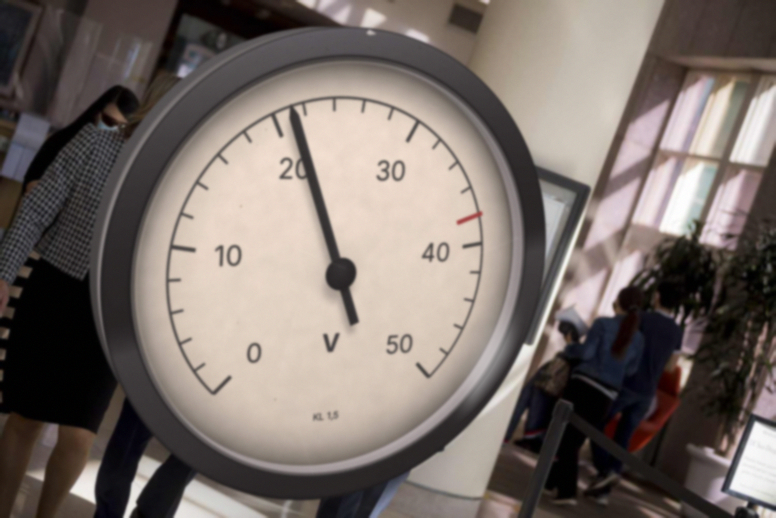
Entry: 21 V
